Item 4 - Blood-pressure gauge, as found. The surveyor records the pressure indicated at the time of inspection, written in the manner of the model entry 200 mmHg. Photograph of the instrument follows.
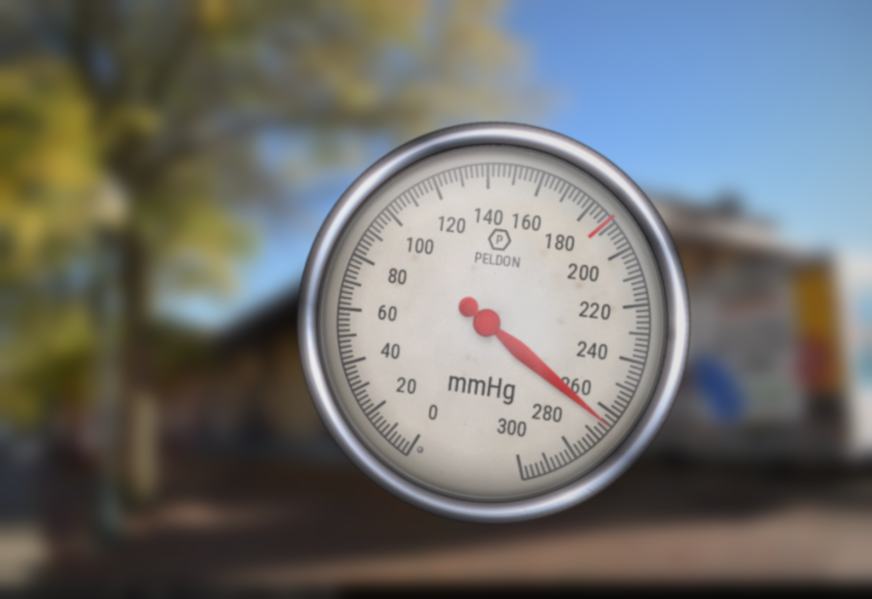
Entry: 264 mmHg
